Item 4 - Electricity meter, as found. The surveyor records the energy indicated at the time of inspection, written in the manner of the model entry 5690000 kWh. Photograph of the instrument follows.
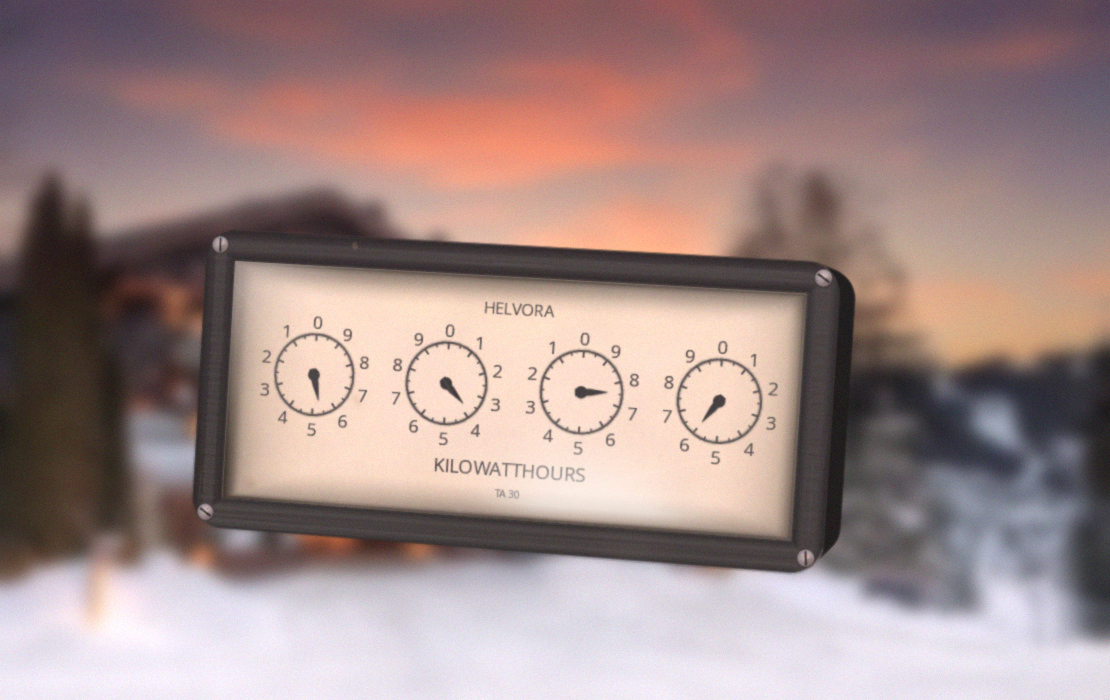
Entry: 5376 kWh
